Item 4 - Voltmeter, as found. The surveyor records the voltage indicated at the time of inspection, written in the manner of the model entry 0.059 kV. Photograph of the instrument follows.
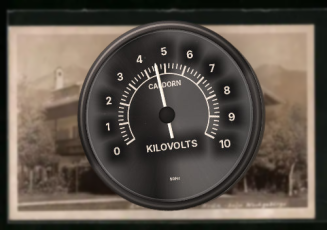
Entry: 4.6 kV
